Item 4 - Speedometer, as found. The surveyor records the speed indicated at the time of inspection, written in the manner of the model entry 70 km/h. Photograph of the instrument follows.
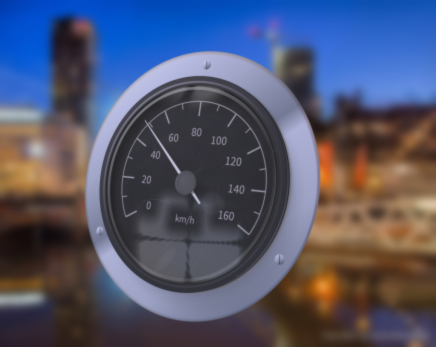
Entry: 50 km/h
